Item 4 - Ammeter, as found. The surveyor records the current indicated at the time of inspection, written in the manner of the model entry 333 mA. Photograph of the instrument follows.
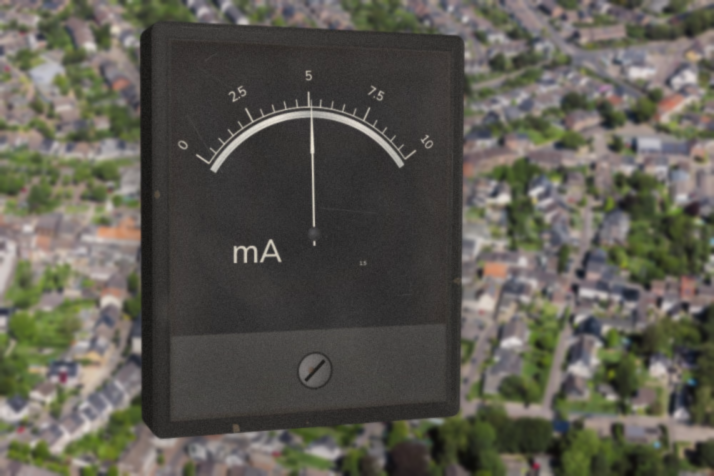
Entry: 5 mA
